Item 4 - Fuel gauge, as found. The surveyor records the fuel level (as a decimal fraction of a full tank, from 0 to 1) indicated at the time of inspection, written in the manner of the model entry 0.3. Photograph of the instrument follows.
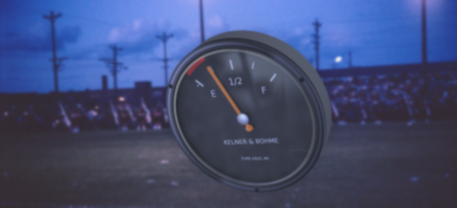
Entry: 0.25
